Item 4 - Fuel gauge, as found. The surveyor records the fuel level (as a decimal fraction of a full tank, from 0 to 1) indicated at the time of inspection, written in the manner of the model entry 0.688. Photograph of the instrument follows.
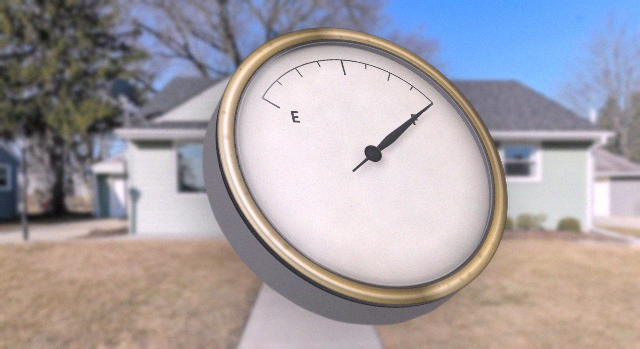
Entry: 1
